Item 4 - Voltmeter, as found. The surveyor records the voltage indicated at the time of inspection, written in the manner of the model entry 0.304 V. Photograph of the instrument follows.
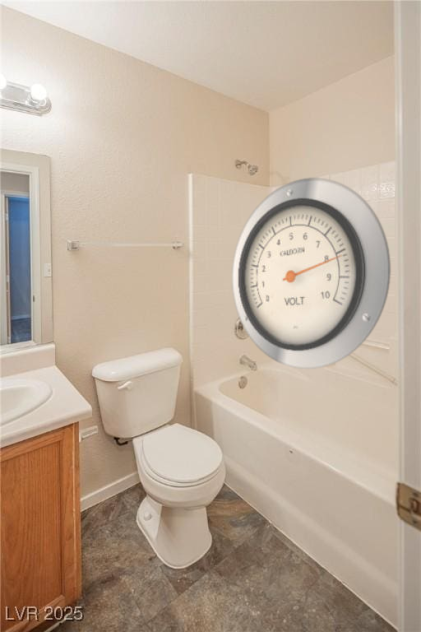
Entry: 8.2 V
